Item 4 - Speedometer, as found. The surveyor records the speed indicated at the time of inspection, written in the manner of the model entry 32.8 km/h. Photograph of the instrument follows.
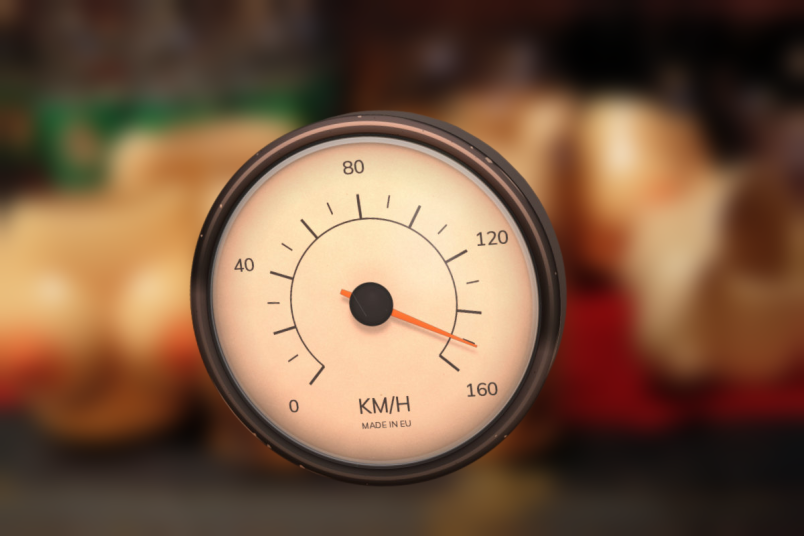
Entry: 150 km/h
